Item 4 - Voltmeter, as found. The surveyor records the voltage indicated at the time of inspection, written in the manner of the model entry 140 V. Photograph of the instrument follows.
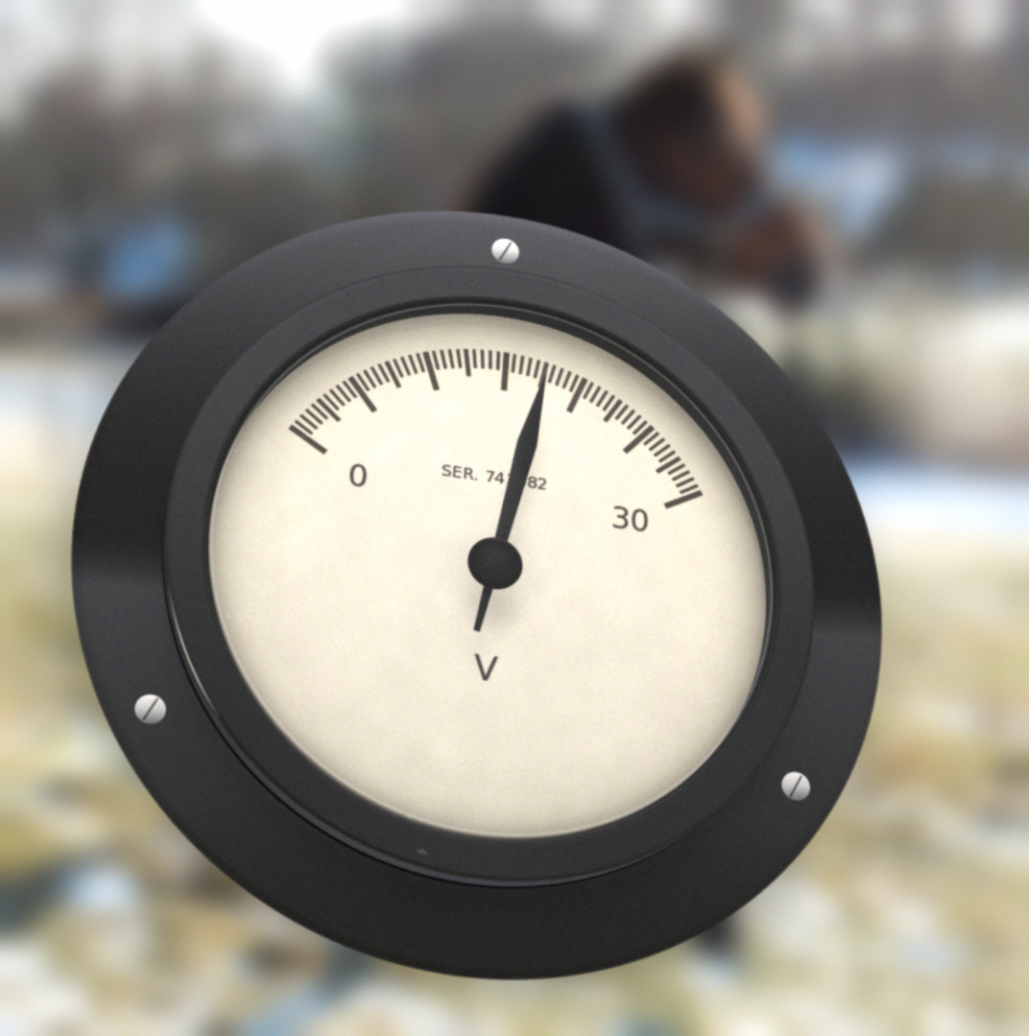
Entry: 17.5 V
